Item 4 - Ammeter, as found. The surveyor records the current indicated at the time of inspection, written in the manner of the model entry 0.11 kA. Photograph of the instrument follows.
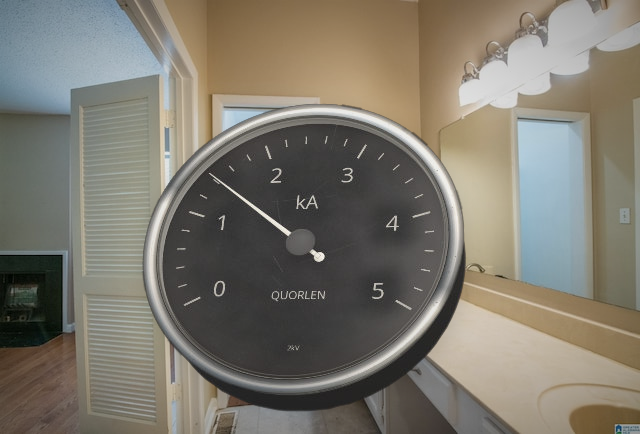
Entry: 1.4 kA
